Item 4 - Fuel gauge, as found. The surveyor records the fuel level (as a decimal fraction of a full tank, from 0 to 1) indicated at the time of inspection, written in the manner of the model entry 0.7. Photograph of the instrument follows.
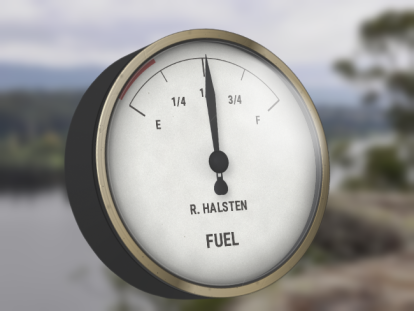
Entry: 0.5
